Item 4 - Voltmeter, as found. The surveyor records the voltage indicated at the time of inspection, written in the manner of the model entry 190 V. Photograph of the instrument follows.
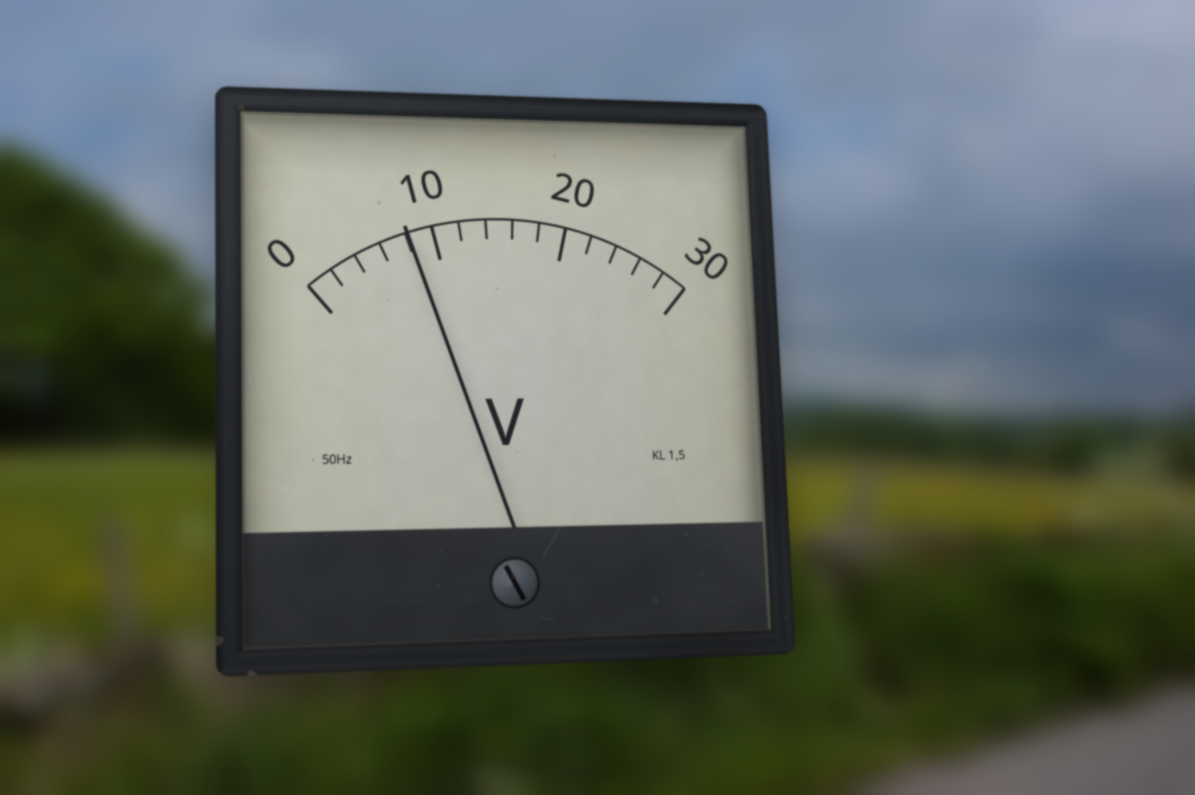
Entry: 8 V
